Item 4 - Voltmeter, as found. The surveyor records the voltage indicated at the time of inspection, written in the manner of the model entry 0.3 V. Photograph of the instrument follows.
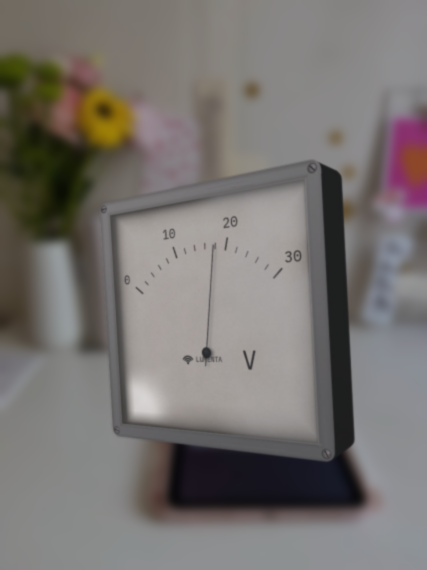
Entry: 18 V
